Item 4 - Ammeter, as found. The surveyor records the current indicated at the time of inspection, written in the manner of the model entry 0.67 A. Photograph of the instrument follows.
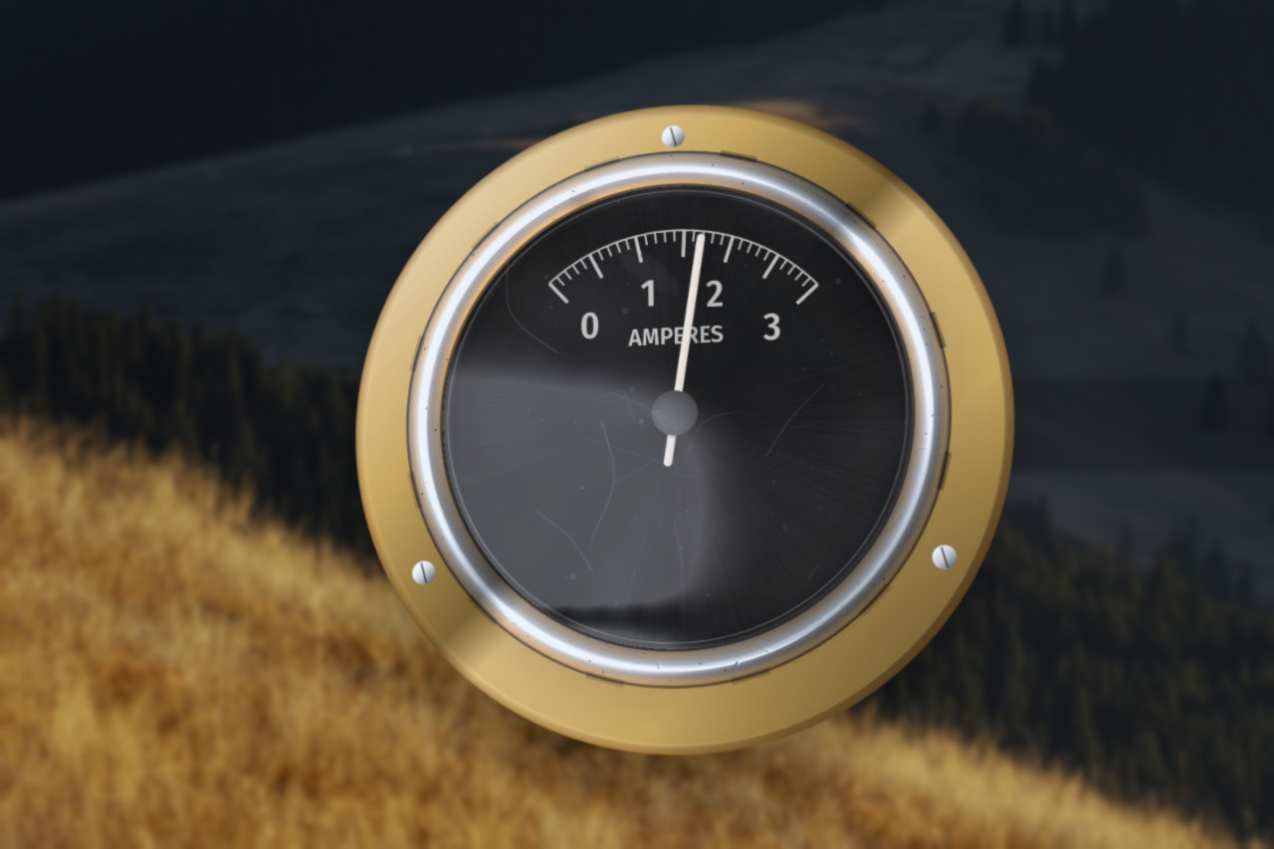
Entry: 1.7 A
